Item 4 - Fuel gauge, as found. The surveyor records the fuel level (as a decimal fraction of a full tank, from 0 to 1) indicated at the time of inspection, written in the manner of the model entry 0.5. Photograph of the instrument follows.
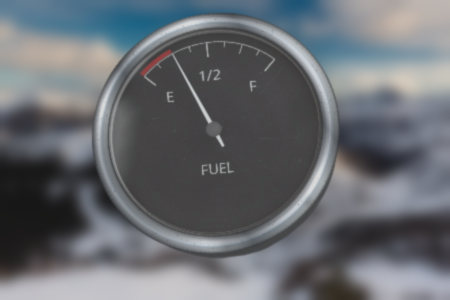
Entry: 0.25
